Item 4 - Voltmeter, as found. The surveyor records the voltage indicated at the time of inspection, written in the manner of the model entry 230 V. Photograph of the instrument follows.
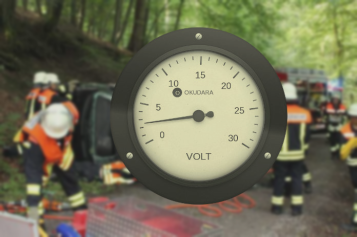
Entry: 2.5 V
